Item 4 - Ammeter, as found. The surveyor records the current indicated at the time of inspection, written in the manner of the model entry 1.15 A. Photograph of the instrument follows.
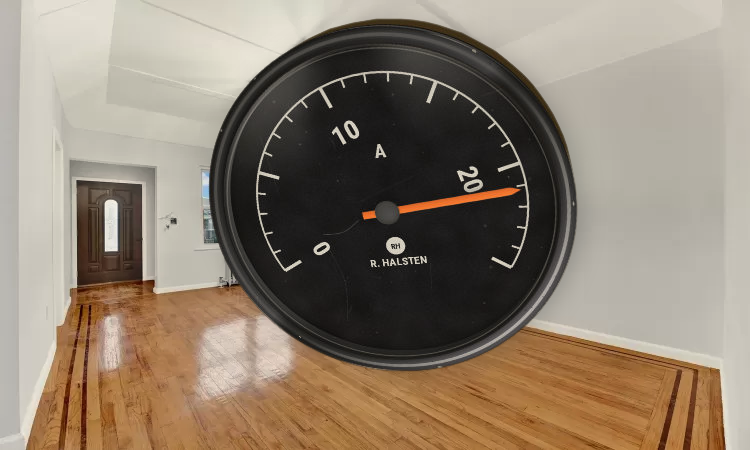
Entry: 21 A
